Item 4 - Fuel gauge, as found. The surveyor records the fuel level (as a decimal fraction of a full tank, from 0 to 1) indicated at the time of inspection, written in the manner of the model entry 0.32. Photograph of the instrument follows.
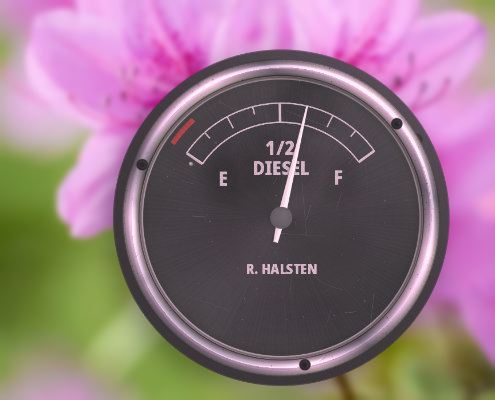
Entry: 0.625
